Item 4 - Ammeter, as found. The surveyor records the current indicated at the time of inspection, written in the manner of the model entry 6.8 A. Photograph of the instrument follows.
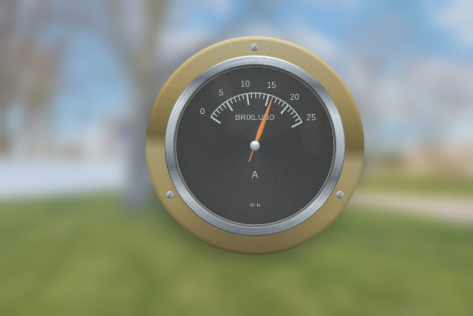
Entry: 16 A
